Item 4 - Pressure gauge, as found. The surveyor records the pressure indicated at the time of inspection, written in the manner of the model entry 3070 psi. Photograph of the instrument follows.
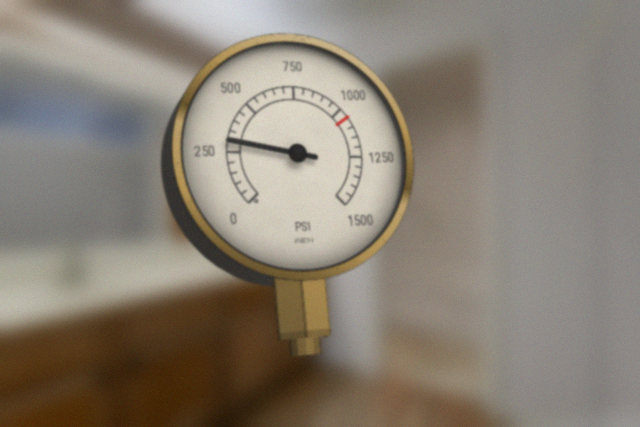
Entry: 300 psi
